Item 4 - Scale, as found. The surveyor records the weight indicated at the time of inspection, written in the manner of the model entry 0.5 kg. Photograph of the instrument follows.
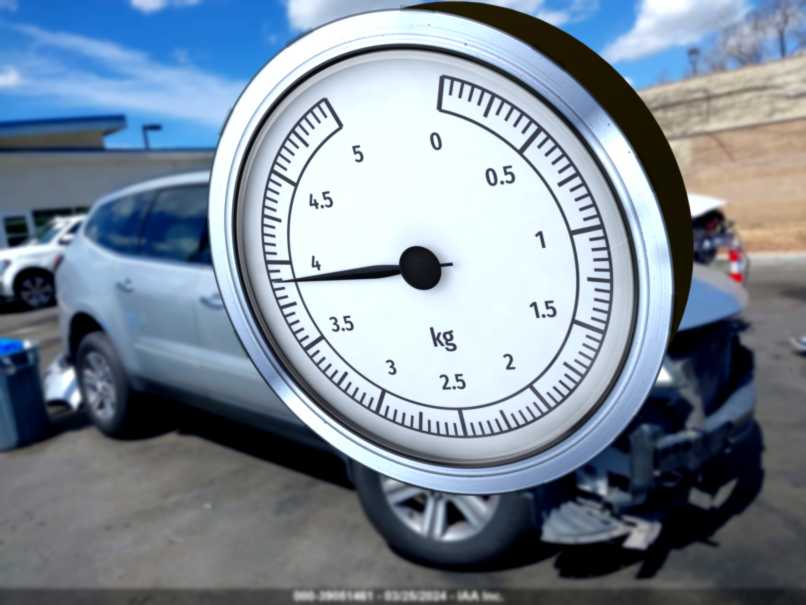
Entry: 3.9 kg
